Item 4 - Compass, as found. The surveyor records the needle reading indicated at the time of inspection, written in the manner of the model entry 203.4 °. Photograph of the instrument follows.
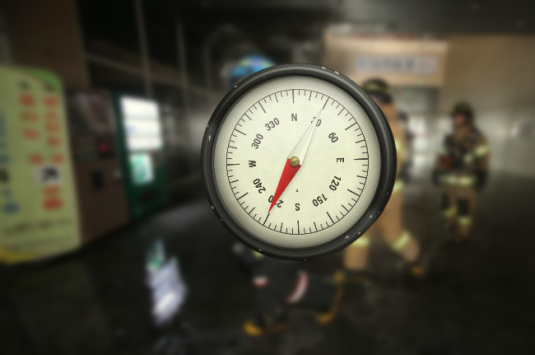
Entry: 210 °
